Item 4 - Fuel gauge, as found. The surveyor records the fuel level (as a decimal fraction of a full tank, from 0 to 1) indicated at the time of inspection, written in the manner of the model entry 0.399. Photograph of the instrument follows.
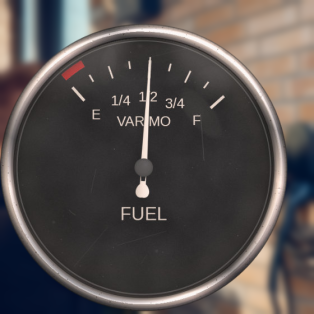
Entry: 0.5
